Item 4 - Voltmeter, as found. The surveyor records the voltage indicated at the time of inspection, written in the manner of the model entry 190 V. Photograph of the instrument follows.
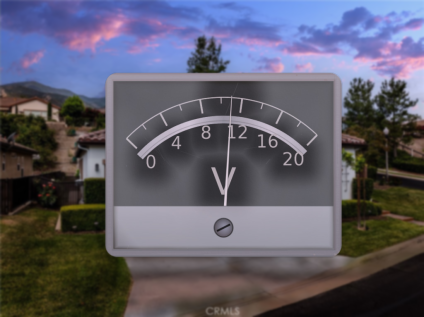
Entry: 11 V
